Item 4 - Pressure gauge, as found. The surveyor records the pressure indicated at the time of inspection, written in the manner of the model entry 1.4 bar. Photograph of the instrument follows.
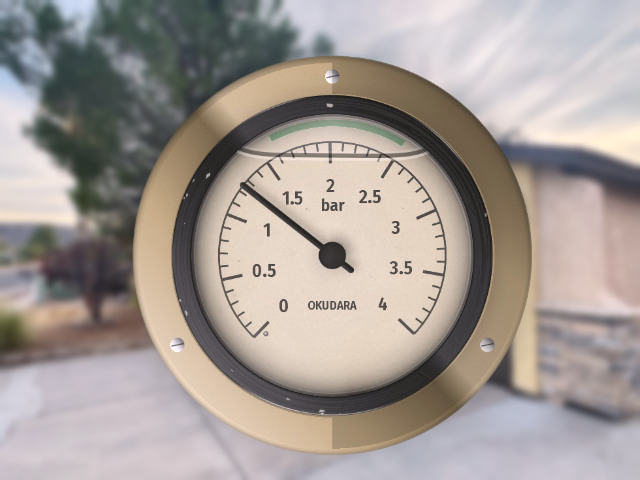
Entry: 1.25 bar
